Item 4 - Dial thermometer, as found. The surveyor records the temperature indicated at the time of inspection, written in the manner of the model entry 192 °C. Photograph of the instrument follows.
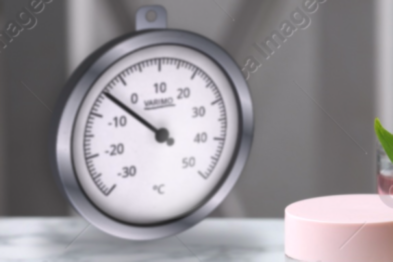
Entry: -5 °C
